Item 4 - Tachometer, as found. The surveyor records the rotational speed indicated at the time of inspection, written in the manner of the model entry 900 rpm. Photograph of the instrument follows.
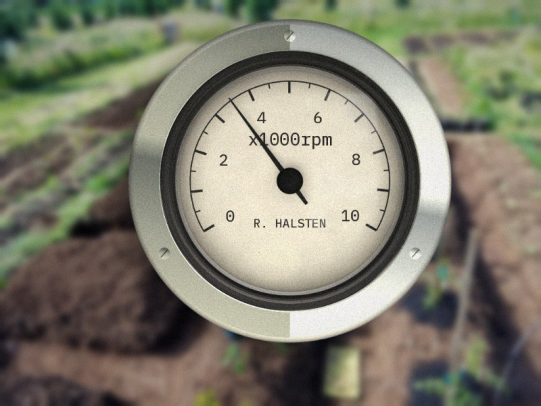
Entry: 3500 rpm
